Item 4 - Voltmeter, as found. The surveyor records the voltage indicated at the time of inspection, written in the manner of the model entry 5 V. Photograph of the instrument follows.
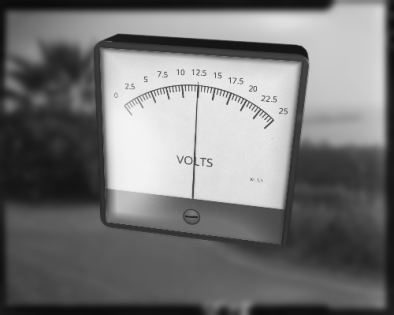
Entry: 12.5 V
